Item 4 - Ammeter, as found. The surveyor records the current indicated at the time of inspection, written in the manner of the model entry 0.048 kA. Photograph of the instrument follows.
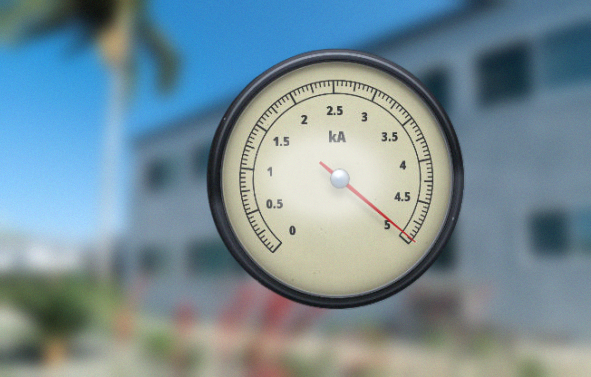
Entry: 4.95 kA
